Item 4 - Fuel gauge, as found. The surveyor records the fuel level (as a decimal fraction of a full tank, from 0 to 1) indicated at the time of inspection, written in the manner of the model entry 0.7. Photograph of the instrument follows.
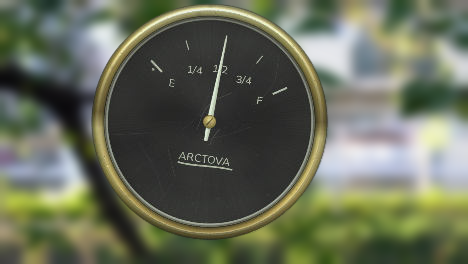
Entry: 0.5
